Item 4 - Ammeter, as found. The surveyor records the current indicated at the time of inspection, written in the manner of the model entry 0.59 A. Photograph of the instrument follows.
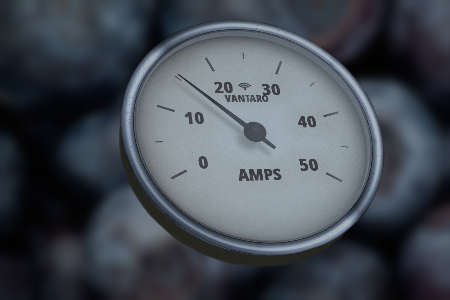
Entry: 15 A
